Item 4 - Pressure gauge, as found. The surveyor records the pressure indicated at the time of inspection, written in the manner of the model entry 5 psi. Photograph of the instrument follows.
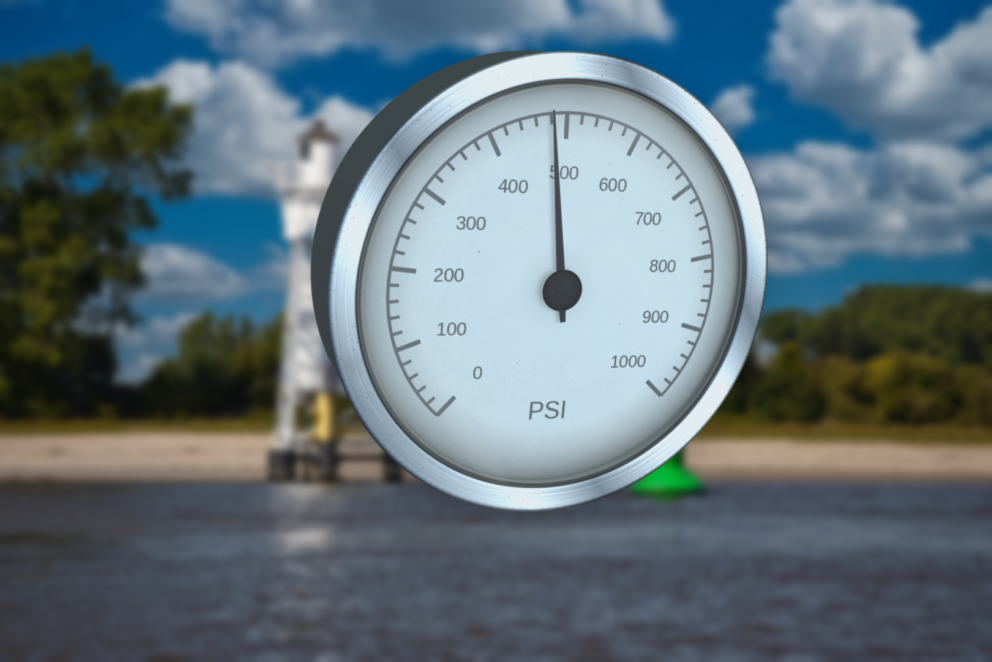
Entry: 480 psi
